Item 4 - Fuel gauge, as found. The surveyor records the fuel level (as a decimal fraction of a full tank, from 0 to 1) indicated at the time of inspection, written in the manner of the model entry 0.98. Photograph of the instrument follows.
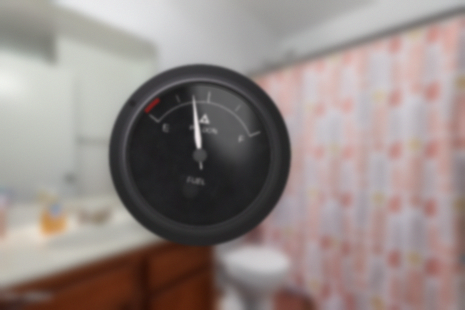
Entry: 0.375
